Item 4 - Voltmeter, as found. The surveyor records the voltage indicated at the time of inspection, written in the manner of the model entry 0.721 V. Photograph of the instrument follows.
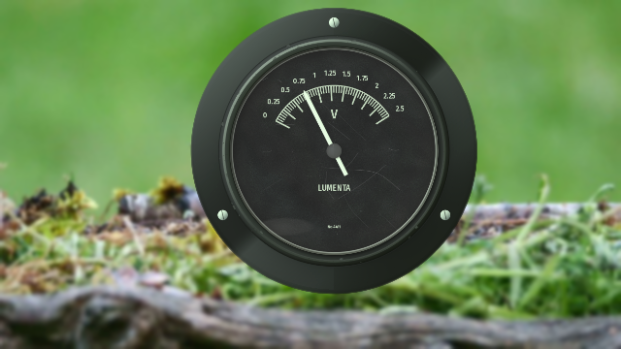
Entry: 0.75 V
